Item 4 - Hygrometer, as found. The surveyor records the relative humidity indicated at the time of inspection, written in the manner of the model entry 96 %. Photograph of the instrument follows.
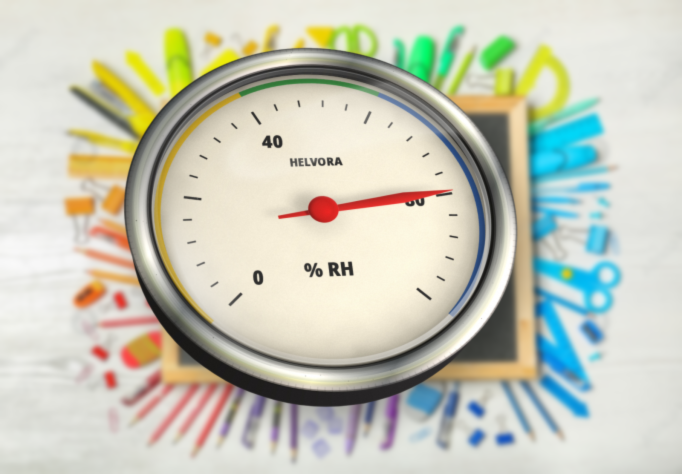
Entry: 80 %
